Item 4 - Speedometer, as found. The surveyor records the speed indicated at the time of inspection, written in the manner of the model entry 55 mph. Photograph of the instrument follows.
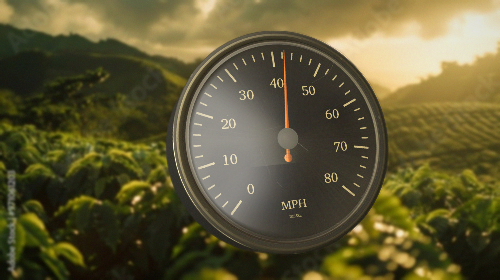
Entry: 42 mph
